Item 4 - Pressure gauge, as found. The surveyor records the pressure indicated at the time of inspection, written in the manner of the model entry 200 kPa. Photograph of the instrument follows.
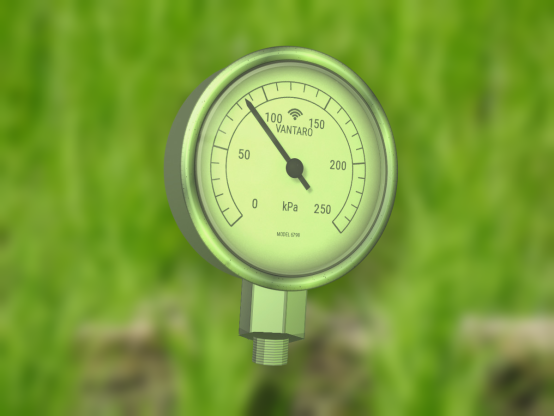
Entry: 85 kPa
